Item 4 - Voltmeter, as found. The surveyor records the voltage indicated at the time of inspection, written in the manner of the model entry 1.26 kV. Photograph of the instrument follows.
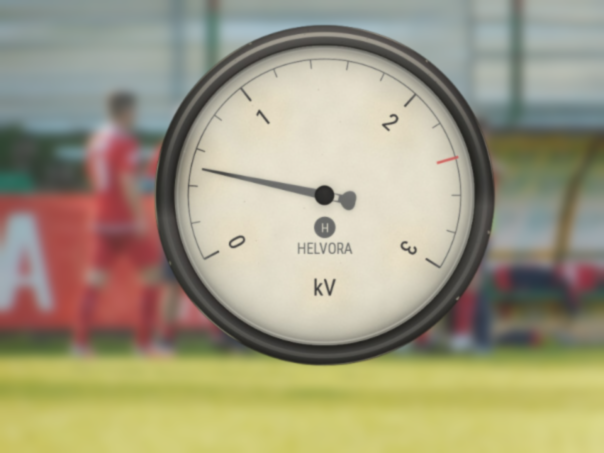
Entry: 0.5 kV
